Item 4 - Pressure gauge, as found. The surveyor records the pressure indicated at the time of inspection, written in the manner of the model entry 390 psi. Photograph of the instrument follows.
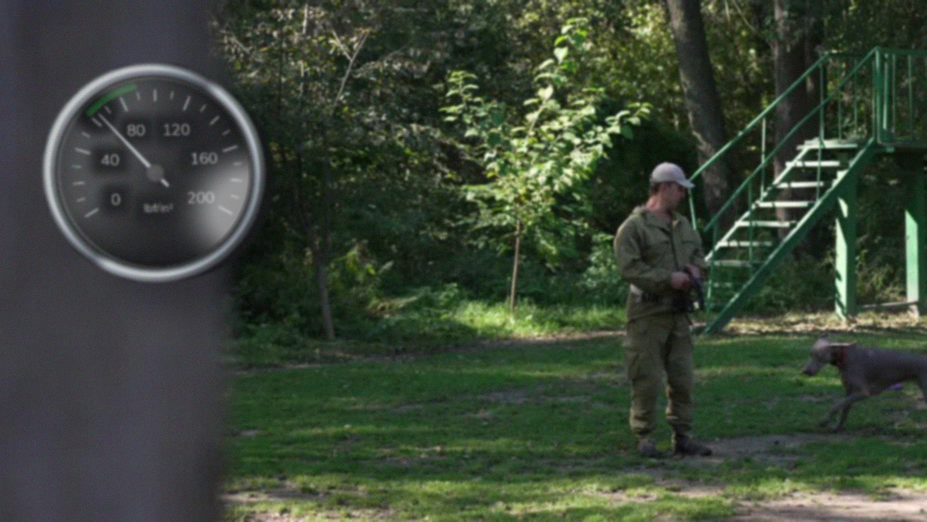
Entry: 65 psi
